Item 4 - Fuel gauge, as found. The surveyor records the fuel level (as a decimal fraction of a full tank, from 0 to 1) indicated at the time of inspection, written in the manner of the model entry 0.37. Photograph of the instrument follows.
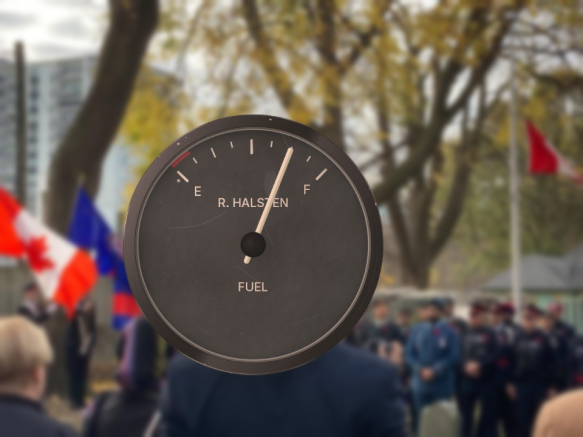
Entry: 0.75
